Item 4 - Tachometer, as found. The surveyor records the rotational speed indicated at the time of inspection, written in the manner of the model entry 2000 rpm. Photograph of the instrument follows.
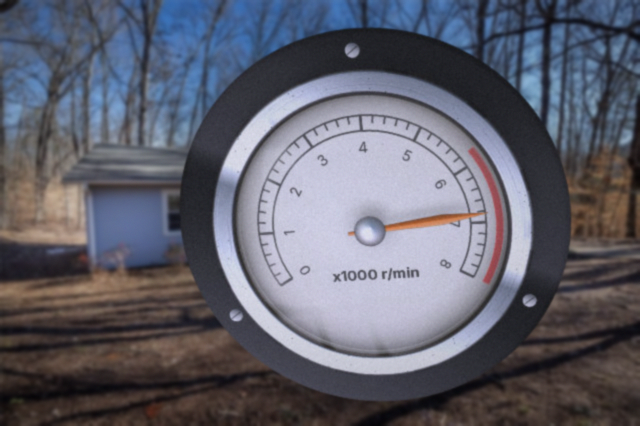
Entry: 6800 rpm
